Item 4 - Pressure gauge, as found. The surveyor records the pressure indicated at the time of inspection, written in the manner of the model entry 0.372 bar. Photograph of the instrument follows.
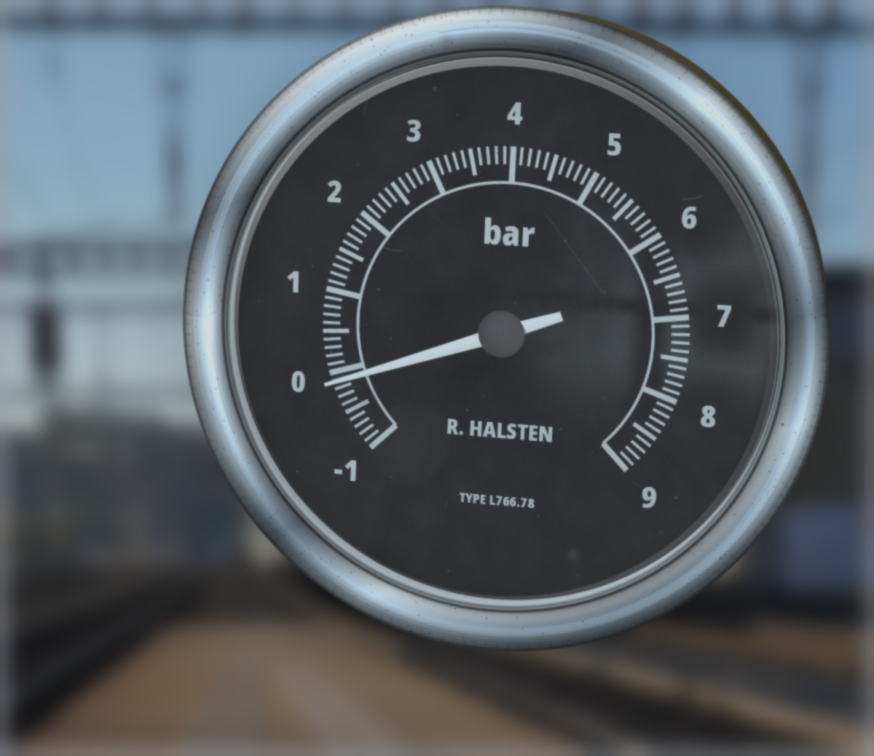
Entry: -0.1 bar
